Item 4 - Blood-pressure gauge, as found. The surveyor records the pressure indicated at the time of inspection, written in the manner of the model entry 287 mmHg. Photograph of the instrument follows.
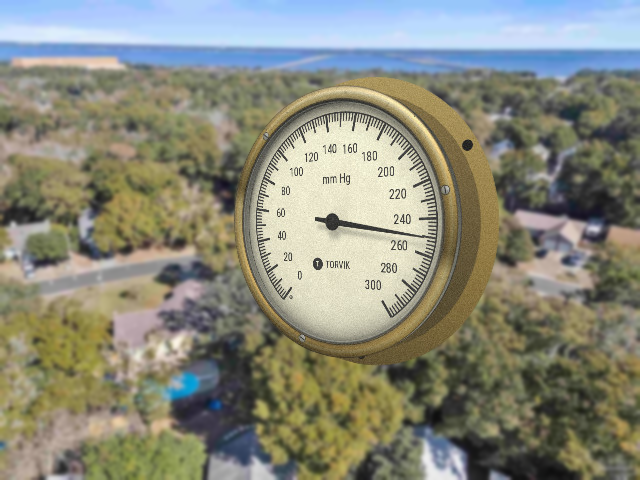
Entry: 250 mmHg
